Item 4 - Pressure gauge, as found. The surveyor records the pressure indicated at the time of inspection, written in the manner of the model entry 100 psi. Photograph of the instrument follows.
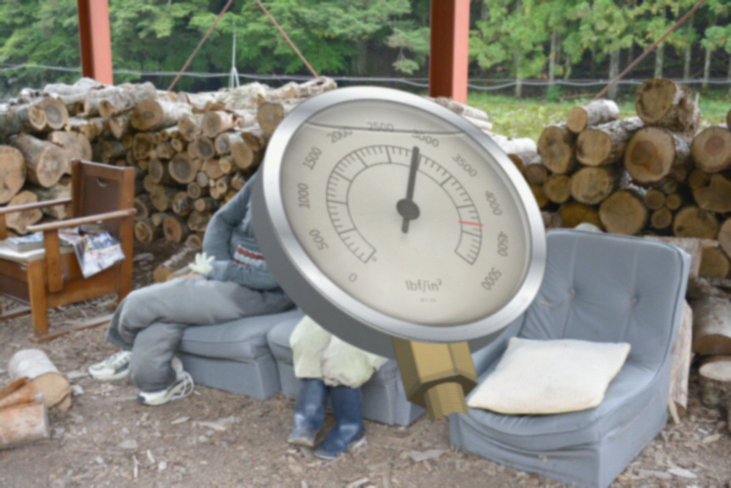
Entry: 2900 psi
